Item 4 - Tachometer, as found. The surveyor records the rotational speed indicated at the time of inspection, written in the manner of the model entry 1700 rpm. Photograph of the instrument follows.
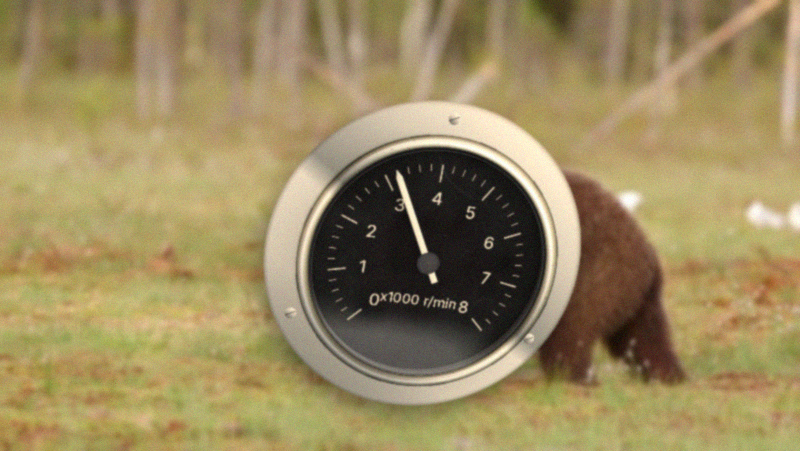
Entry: 3200 rpm
